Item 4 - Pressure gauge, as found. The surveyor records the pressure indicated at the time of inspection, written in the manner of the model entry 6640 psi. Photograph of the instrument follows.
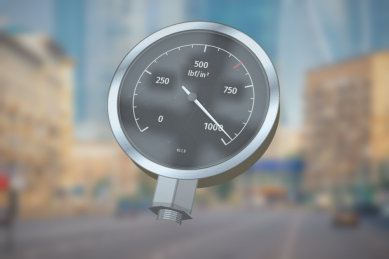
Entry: 975 psi
